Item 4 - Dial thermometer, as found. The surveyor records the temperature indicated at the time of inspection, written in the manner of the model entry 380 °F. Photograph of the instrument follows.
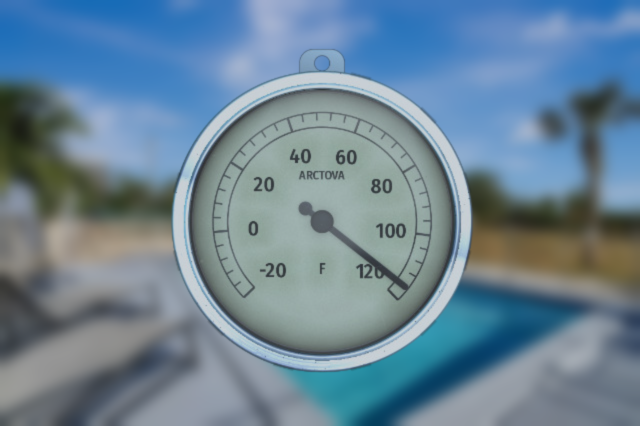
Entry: 116 °F
